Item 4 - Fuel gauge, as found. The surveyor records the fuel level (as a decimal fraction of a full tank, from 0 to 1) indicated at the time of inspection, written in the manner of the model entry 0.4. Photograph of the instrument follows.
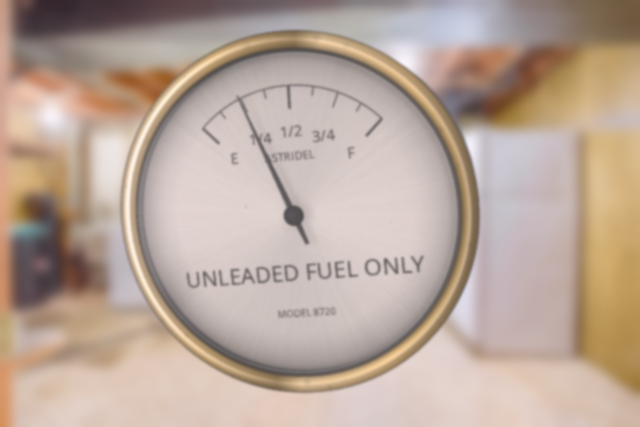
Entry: 0.25
